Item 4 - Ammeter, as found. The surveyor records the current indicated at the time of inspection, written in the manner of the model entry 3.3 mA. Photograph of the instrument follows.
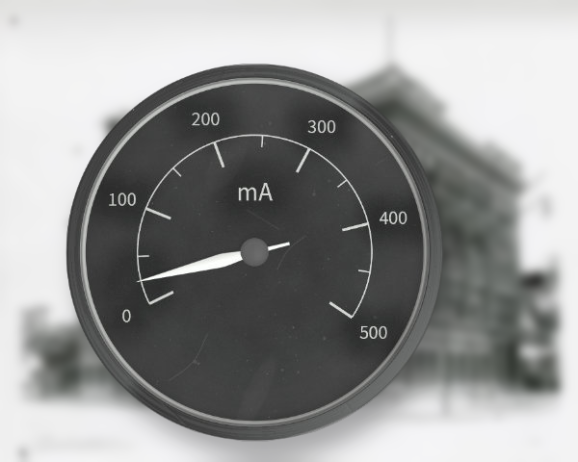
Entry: 25 mA
